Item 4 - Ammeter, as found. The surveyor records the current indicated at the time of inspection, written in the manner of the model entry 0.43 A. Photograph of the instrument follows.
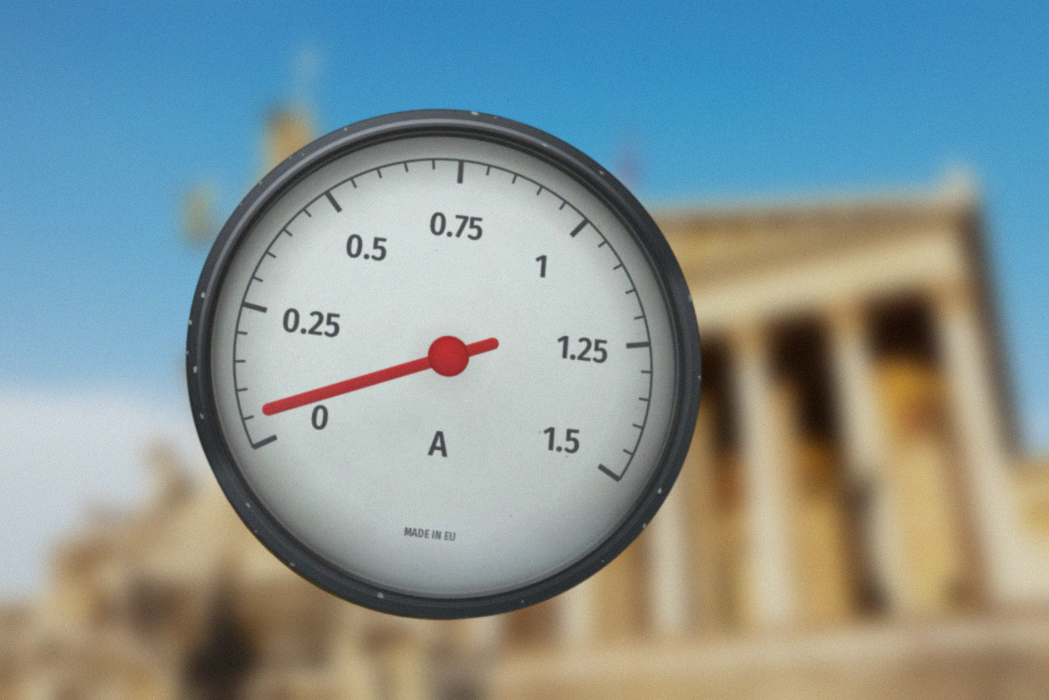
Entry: 0.05 A
